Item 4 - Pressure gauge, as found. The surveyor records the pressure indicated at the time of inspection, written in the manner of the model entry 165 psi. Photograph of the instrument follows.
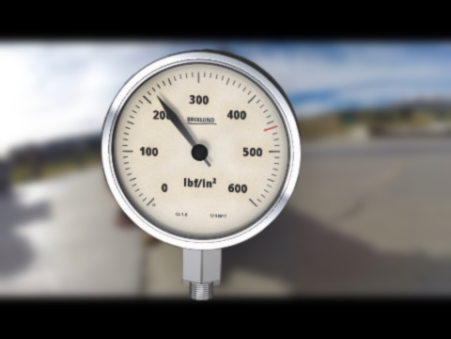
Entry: 220 psi
